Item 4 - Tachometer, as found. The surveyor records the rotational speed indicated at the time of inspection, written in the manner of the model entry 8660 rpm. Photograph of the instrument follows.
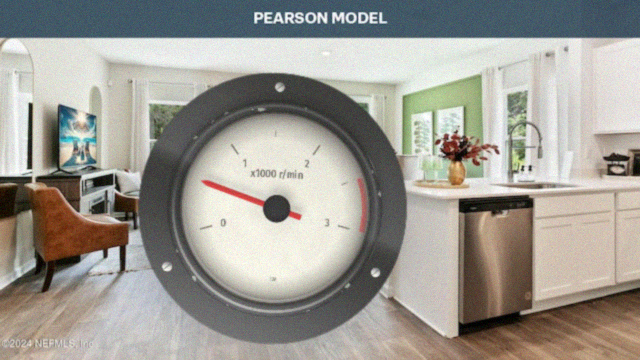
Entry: 500 rpm
